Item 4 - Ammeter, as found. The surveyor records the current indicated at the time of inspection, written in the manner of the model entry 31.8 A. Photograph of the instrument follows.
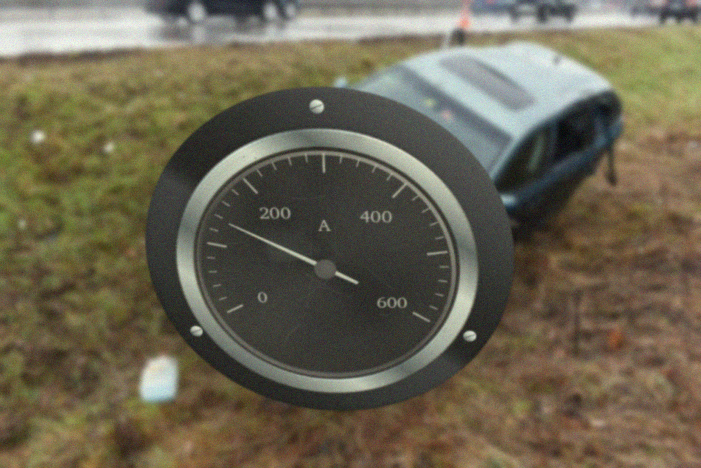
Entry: 140 A
